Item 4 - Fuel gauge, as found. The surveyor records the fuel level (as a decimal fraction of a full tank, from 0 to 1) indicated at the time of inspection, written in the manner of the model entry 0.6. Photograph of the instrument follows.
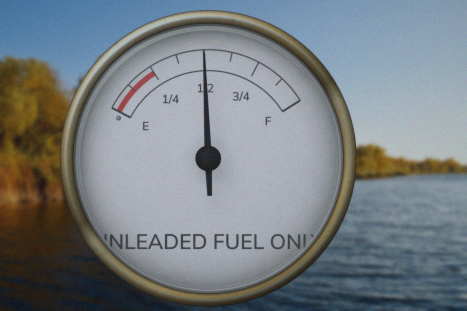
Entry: 0.5
